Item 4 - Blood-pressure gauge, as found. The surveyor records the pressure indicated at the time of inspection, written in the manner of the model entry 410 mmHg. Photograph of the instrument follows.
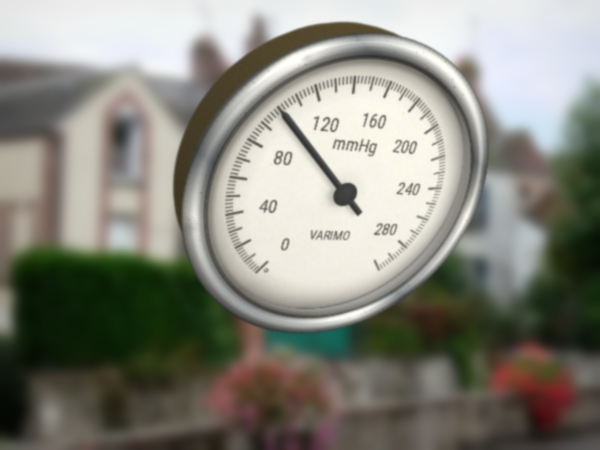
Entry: 100 mmHg
